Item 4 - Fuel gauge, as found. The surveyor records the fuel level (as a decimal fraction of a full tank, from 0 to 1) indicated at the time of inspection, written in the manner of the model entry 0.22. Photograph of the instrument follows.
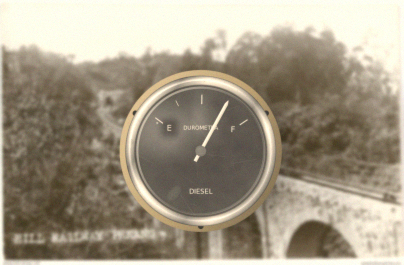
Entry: 0.75
